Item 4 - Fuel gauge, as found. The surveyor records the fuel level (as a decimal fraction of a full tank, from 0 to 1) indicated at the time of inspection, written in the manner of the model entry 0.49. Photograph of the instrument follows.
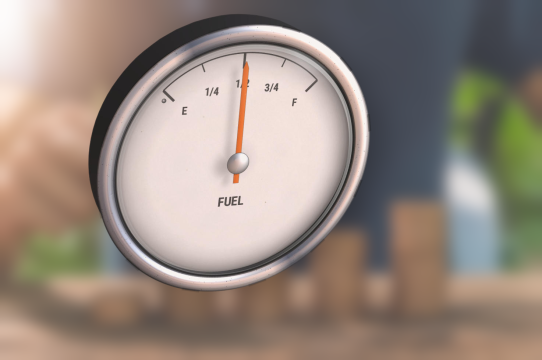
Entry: 0.5
